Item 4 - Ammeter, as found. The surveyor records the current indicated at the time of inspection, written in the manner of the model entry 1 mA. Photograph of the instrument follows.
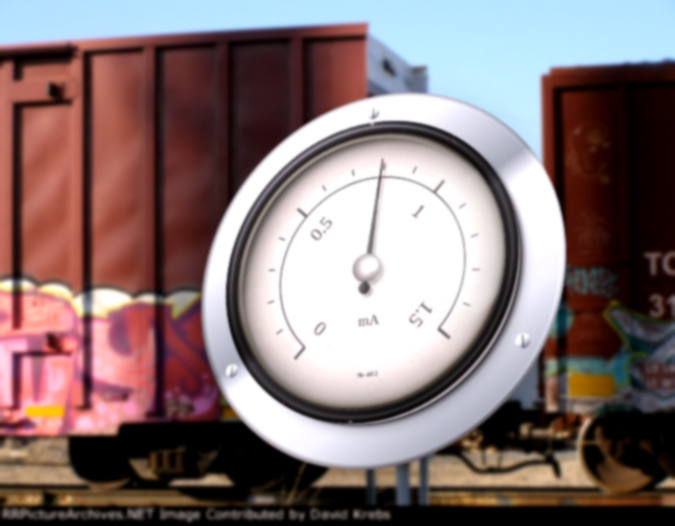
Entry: 0.8 mA
